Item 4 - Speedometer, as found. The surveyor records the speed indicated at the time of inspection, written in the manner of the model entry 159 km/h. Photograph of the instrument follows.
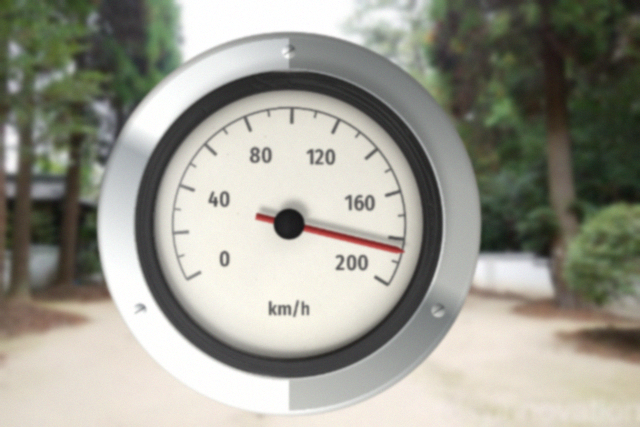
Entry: 185 km/h
